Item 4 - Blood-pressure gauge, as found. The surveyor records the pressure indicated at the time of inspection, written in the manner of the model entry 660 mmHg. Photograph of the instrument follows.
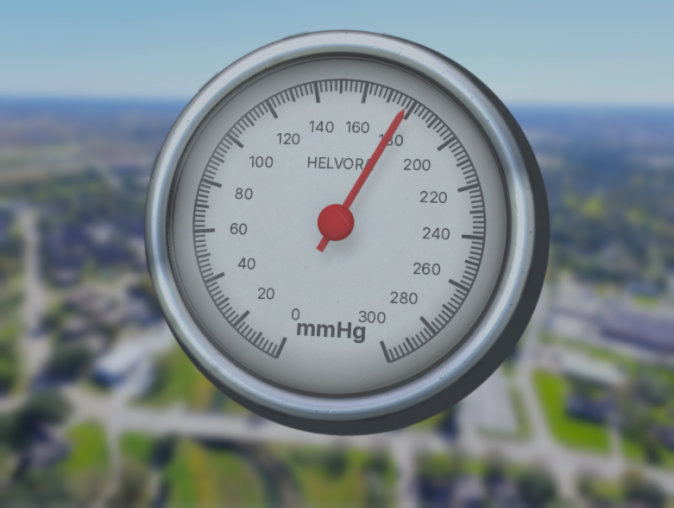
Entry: 178 mmHg
